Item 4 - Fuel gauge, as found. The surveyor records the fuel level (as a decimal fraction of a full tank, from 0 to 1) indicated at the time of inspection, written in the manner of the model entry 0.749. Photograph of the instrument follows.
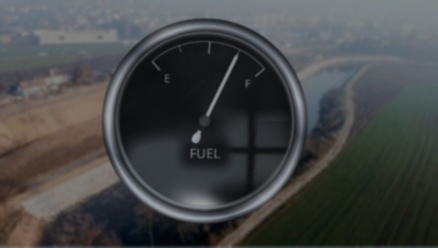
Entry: 0.75
